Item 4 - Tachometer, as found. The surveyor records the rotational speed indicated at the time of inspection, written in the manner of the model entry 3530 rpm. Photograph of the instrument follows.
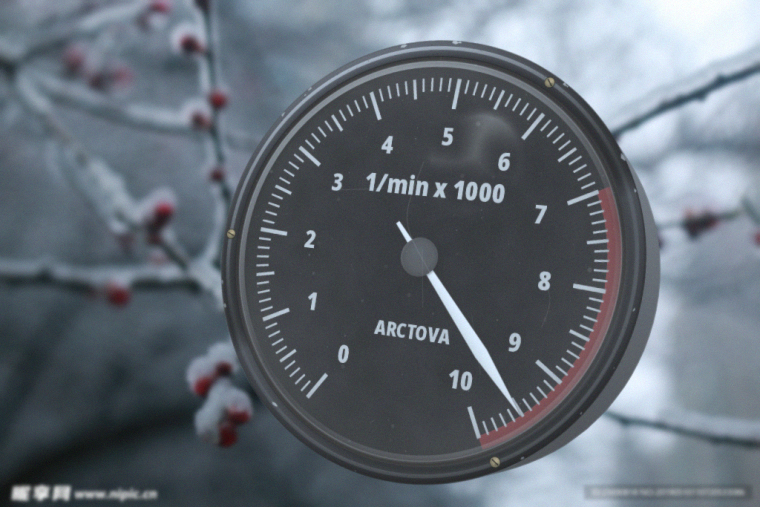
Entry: 9500 rpm
